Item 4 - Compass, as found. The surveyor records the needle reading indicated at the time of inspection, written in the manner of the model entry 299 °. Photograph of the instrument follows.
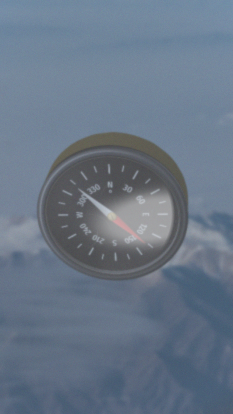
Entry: 135 °
